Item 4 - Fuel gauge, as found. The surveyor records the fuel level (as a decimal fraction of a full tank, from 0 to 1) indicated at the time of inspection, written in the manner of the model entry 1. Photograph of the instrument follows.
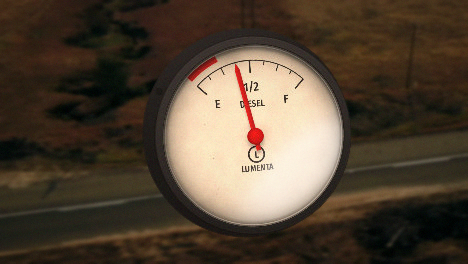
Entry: 0.375
